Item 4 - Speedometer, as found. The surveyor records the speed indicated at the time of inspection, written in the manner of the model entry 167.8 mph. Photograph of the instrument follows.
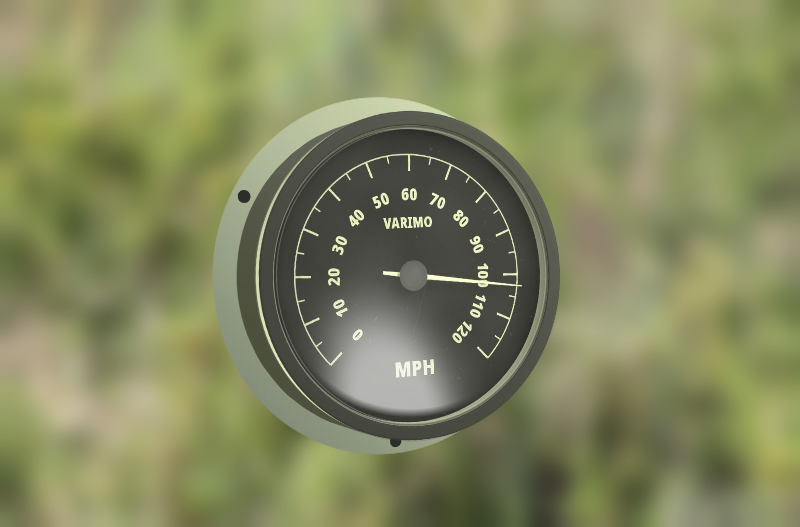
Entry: 102.5 mph
